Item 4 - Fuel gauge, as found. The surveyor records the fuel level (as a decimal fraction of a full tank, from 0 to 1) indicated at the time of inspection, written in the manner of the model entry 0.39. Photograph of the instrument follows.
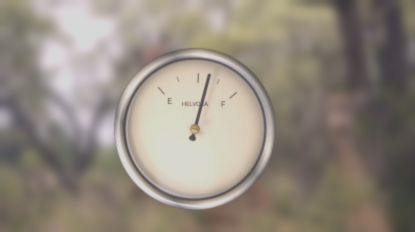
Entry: 0.625
